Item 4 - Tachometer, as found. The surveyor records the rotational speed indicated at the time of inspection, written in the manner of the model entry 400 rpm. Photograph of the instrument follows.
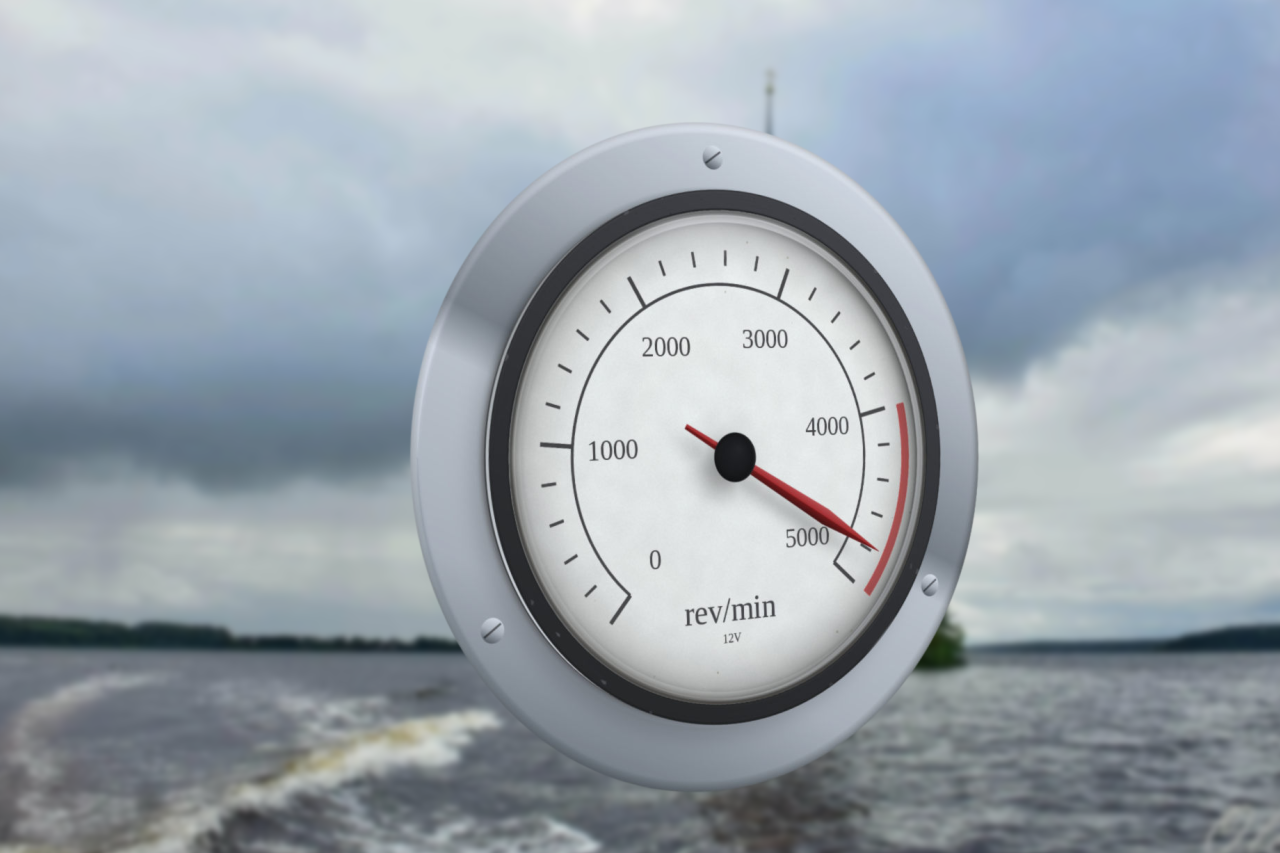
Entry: 4800 rpm
